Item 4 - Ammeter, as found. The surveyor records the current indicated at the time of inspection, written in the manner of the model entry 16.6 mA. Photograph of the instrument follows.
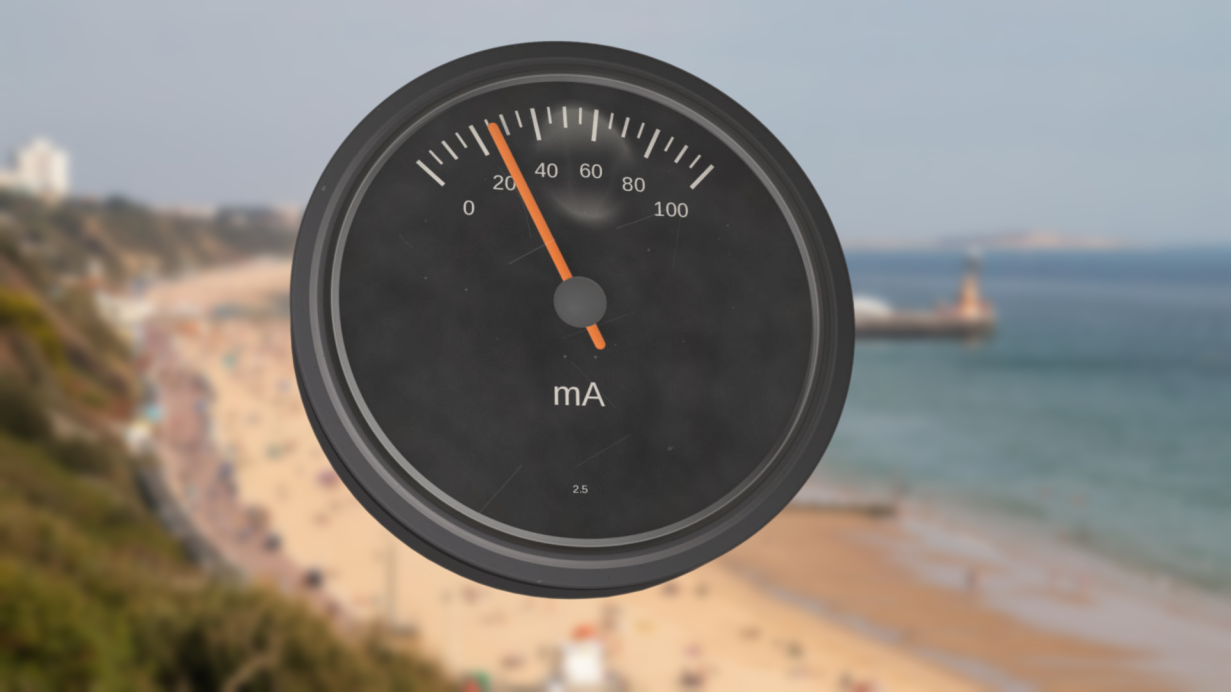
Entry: 25 mA
